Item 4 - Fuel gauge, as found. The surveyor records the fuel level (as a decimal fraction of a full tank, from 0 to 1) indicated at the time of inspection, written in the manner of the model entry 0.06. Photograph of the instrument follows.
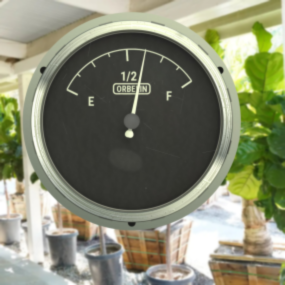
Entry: 0.625
